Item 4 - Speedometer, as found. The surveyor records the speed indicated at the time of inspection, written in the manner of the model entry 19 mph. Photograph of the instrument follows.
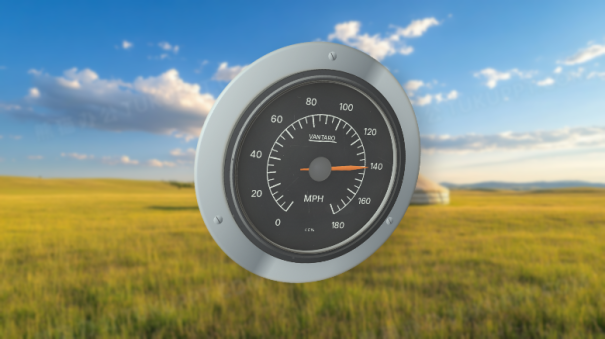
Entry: 140 mph
